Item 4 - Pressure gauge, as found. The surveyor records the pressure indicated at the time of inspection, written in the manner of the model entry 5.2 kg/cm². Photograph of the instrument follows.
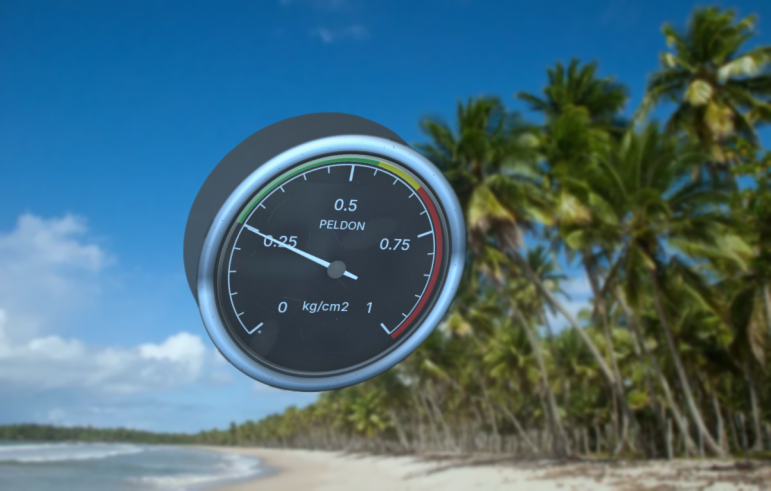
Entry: 0.25 kg/cm²
